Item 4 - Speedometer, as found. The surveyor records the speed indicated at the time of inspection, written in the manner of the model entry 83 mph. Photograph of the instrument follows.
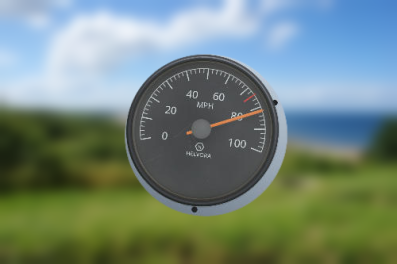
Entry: 82 mph
